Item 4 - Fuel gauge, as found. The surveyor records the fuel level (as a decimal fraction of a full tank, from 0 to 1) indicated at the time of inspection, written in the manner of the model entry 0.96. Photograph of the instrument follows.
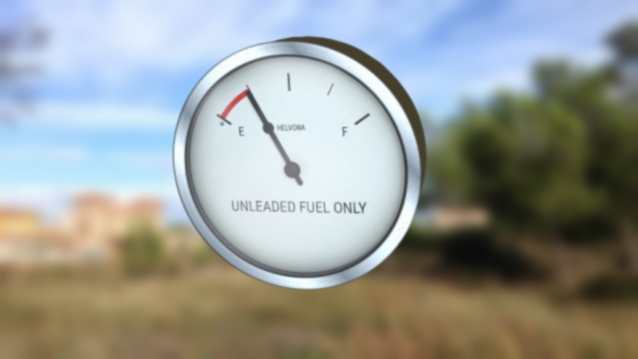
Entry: 0.25
